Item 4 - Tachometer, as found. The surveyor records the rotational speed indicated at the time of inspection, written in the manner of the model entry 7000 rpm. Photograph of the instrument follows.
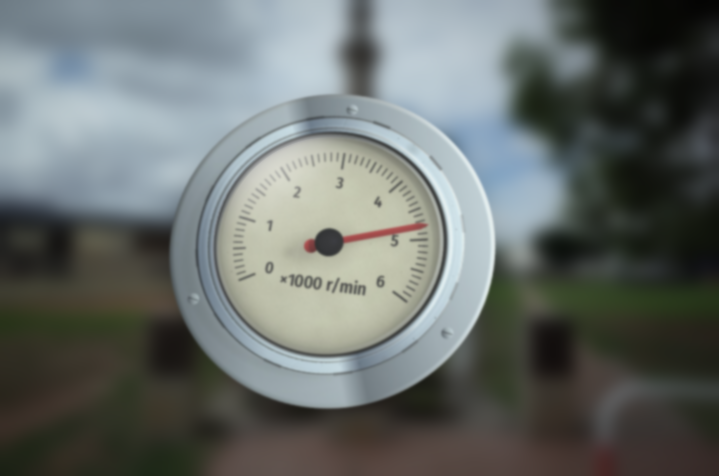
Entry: 4800 rpm
